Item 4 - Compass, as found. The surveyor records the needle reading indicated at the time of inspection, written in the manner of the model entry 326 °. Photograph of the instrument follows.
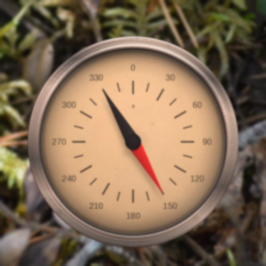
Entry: 150 °
